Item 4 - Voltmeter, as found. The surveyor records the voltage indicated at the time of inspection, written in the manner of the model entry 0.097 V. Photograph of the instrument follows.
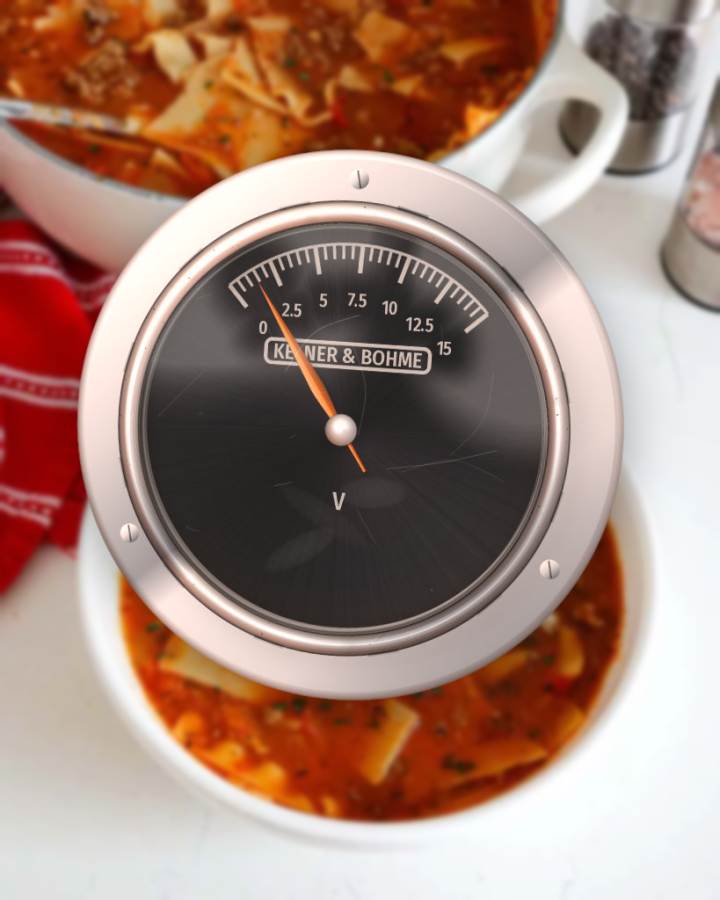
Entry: 1.5 V
